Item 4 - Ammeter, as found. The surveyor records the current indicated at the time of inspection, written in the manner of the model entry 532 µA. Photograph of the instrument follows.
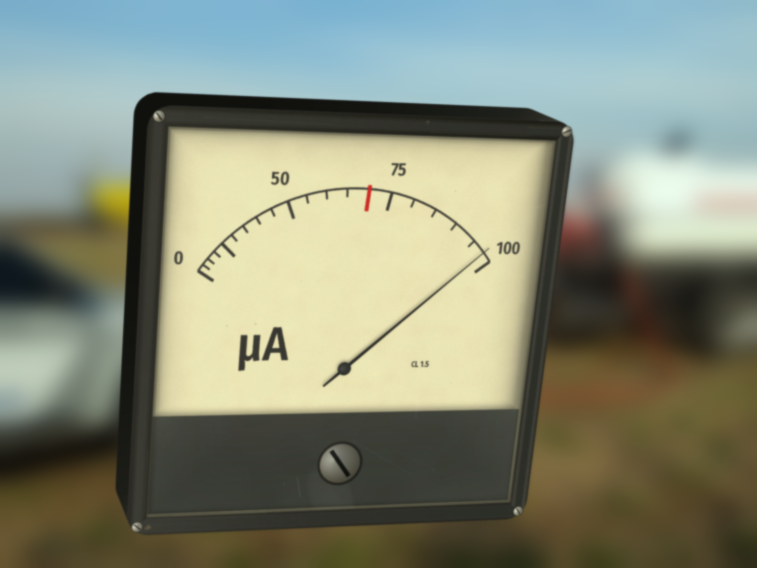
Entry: 97.5 µA
